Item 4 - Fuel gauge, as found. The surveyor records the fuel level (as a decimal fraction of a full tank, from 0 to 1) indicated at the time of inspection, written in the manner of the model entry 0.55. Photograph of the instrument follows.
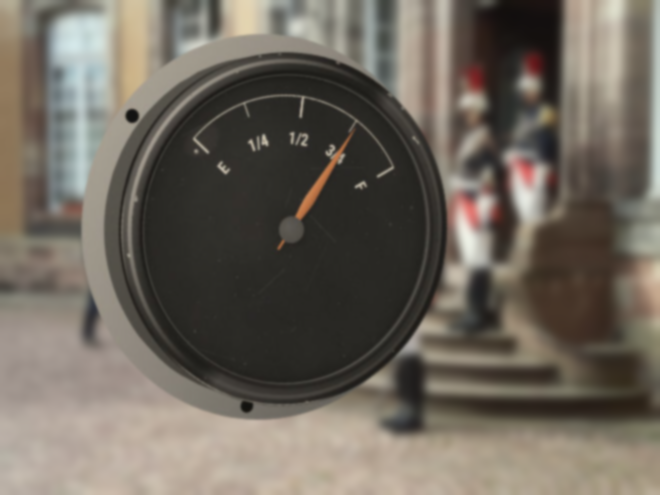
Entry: 0.75
